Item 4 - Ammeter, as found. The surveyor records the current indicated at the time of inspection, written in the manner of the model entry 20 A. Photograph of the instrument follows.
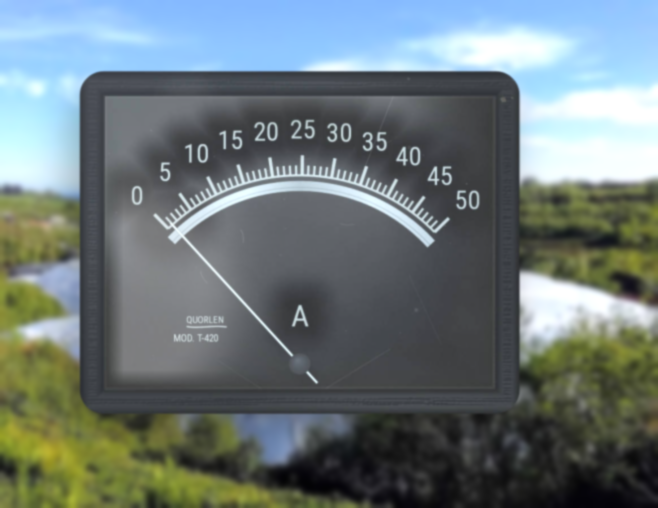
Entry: 1 A
